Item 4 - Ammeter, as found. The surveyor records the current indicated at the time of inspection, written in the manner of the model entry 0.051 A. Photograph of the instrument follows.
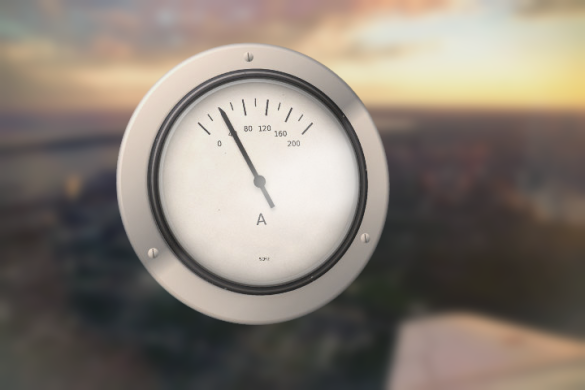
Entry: 40 A
